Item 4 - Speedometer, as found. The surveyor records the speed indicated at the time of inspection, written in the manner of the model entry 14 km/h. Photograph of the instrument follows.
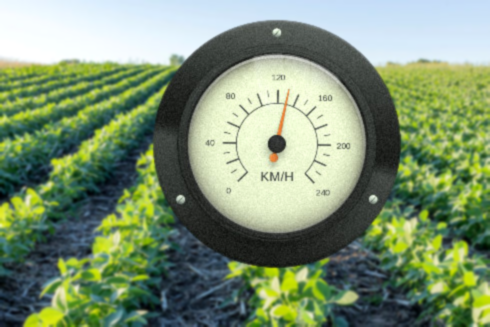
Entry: 130 km/h
